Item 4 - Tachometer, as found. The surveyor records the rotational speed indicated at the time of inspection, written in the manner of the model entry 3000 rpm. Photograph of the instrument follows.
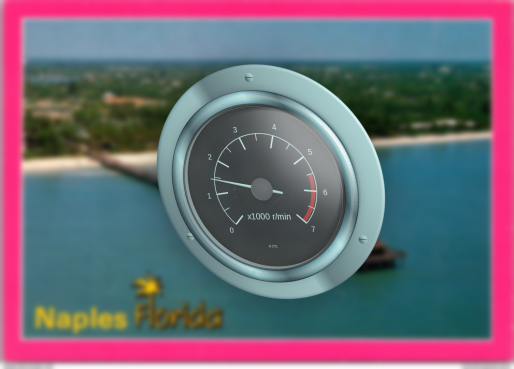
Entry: 1500 rpm
